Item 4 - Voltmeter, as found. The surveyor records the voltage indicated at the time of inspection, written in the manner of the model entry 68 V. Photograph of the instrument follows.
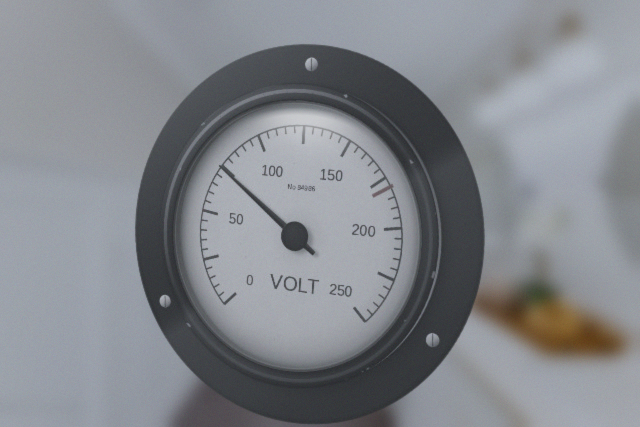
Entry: 75 V
